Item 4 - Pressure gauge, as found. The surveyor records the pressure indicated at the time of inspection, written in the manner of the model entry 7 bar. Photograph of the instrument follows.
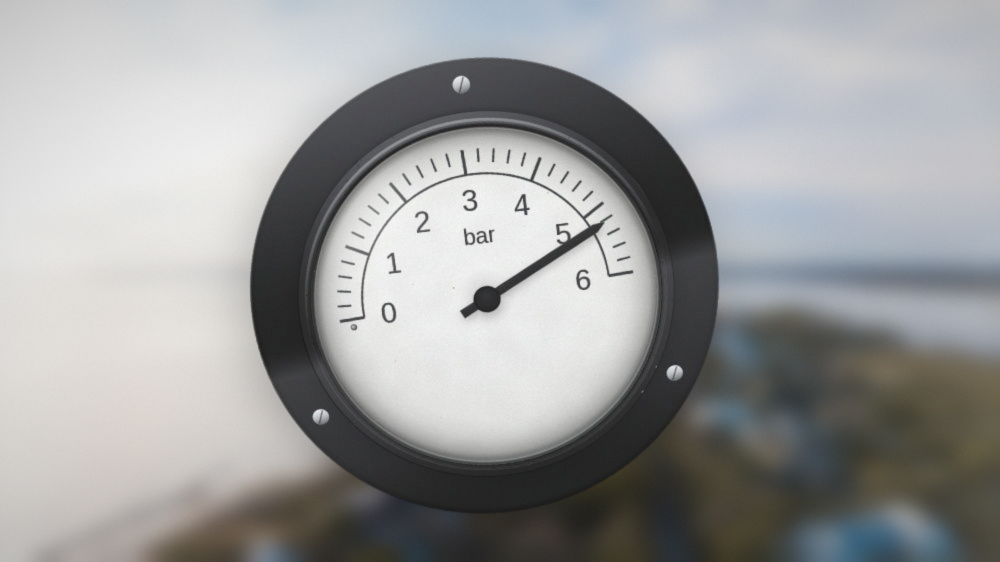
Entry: 5.2 bar
